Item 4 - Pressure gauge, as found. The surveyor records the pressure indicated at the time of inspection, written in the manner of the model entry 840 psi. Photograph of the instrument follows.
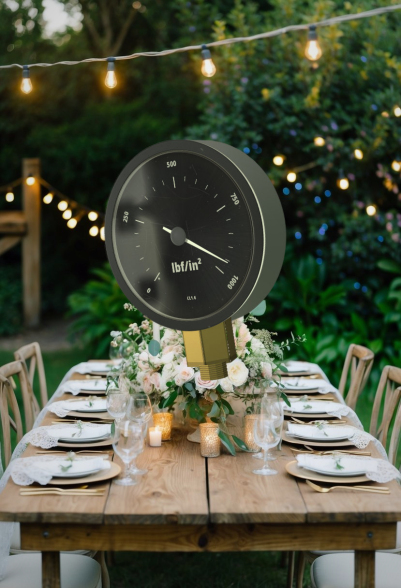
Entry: 950 psi
